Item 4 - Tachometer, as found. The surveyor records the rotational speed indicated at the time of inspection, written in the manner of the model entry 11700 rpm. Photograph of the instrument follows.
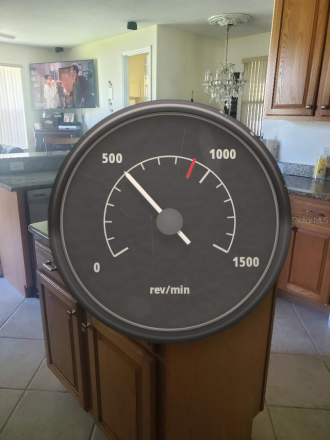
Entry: 500 rpm
